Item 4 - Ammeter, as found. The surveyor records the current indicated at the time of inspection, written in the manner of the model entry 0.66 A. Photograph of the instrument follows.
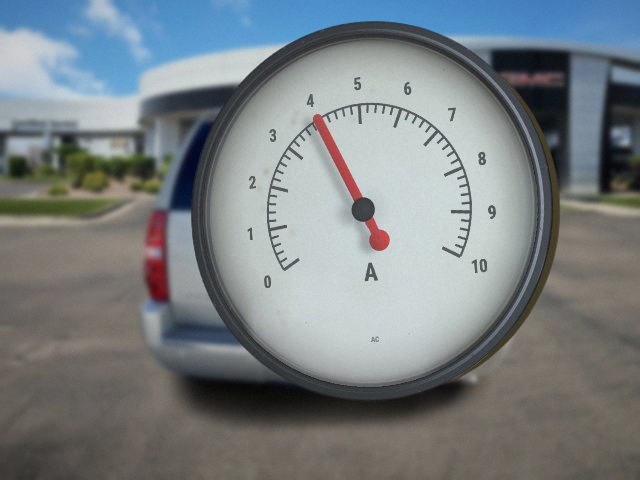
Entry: 4 A
